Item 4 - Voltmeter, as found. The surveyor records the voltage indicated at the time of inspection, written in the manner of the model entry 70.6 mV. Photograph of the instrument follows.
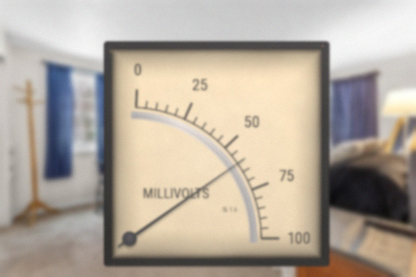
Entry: 60 mV
